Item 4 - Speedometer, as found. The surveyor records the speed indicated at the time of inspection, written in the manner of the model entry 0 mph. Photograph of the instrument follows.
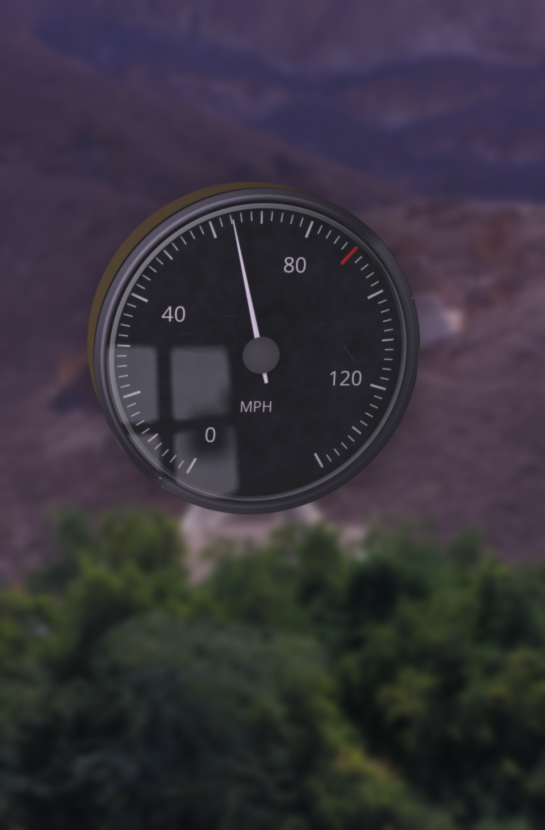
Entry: 64 mph
